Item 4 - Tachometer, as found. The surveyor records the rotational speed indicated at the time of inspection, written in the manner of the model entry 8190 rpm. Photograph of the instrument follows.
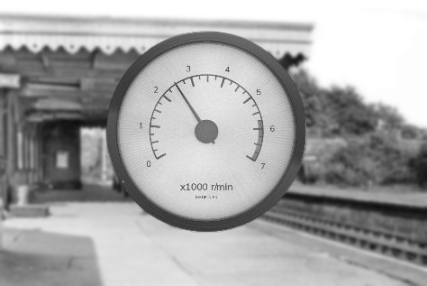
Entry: 2500 rpm
